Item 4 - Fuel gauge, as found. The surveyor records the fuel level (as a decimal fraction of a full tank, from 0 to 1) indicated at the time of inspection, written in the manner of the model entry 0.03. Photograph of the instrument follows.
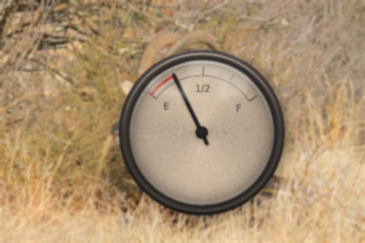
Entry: 0.25
